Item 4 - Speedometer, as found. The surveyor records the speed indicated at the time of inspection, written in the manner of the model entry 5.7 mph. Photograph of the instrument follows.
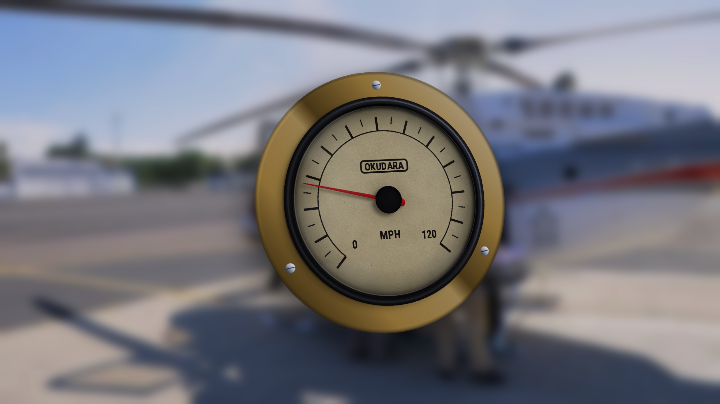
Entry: 27.5 mph
